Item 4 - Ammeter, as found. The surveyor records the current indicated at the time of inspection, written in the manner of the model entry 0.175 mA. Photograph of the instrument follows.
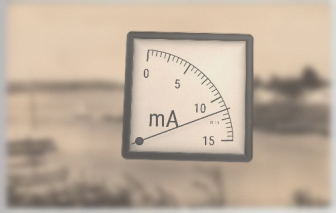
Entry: 11.5 mA
